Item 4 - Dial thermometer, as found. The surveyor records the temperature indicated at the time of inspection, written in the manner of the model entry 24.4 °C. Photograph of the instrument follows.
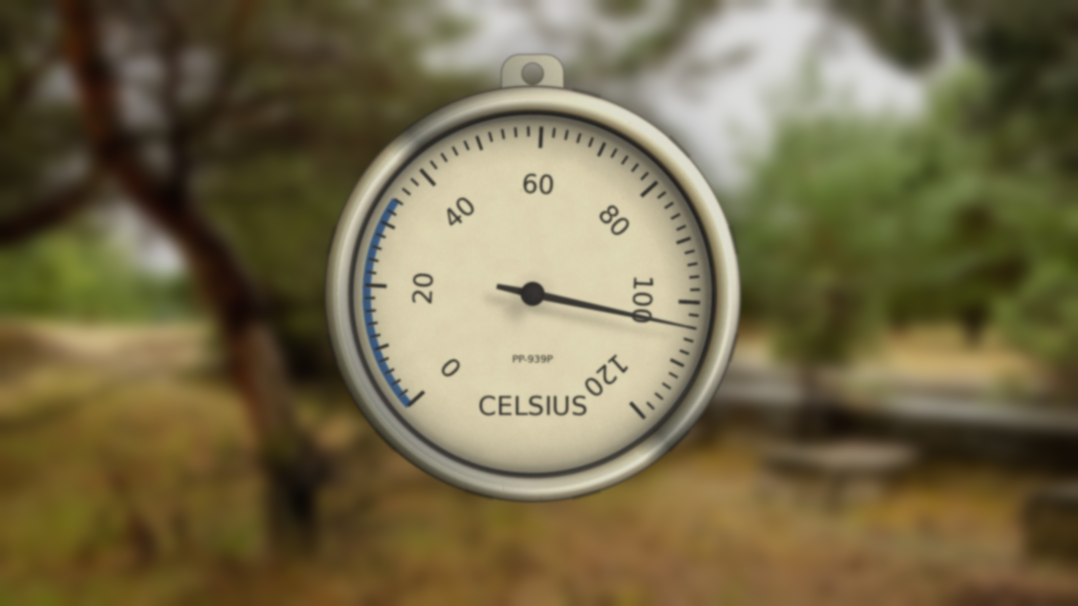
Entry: 104 °C
